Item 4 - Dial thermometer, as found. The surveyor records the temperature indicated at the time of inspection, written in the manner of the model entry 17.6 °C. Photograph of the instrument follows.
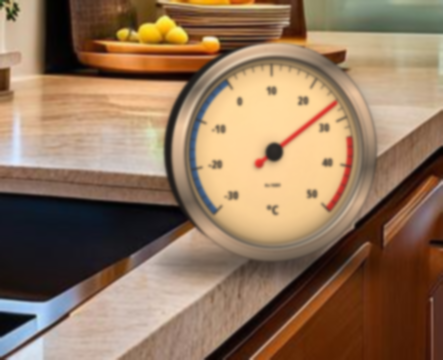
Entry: 26 °C
